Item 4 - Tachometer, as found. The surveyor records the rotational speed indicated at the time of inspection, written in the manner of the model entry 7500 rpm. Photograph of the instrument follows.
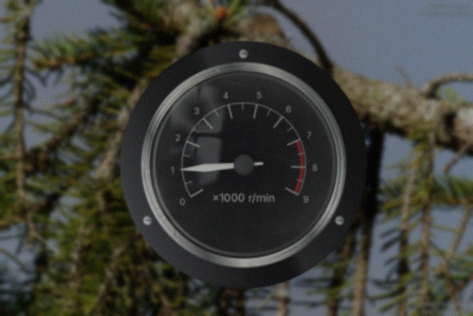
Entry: 1000 rpm
